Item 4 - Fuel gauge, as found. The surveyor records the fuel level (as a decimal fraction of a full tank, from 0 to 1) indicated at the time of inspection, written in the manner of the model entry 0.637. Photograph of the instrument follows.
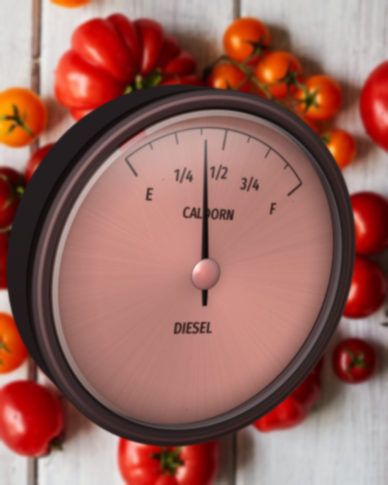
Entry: 0.375
